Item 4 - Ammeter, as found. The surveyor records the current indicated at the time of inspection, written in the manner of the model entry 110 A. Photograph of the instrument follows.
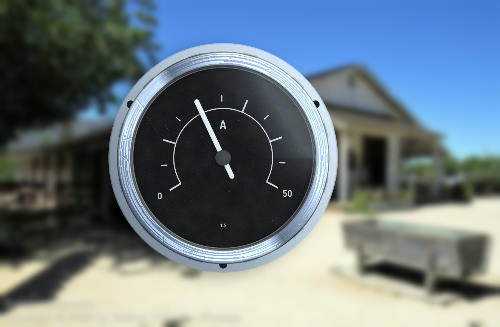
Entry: 20 A
